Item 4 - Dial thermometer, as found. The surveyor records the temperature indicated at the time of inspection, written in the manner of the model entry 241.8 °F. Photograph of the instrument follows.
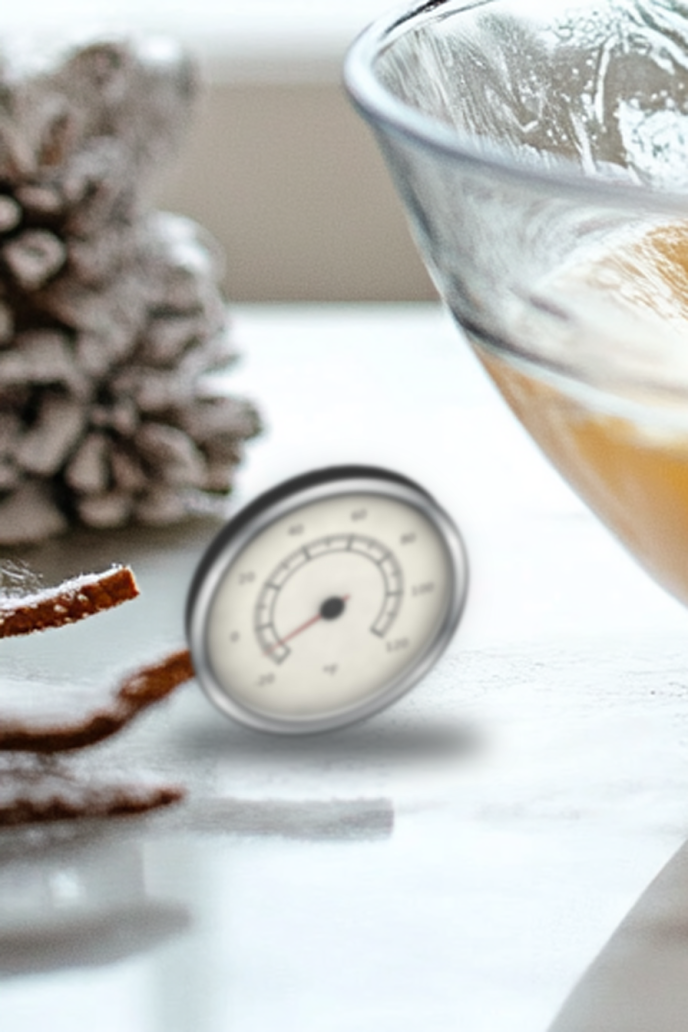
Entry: -10 °F
